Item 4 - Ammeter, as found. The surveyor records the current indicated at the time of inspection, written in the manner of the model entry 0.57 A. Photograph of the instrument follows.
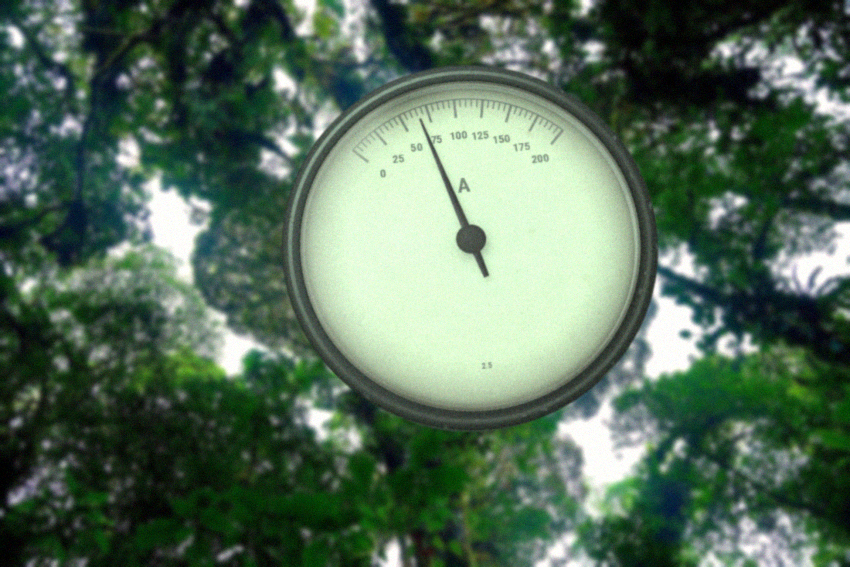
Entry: 65 A
